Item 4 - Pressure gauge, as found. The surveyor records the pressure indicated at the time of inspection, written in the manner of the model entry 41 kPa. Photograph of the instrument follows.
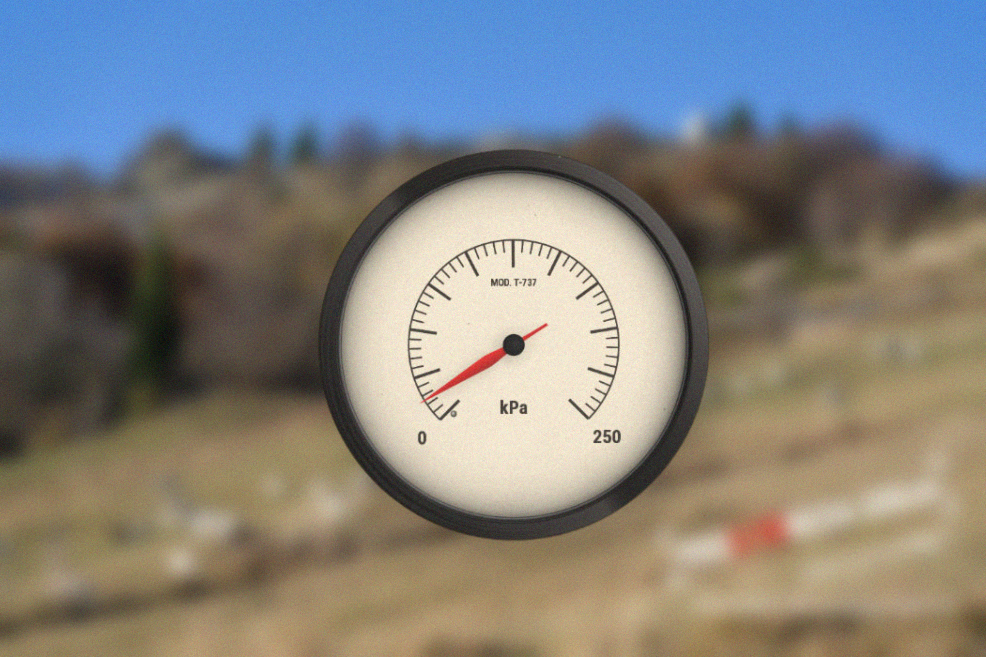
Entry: 12.5 kPa
